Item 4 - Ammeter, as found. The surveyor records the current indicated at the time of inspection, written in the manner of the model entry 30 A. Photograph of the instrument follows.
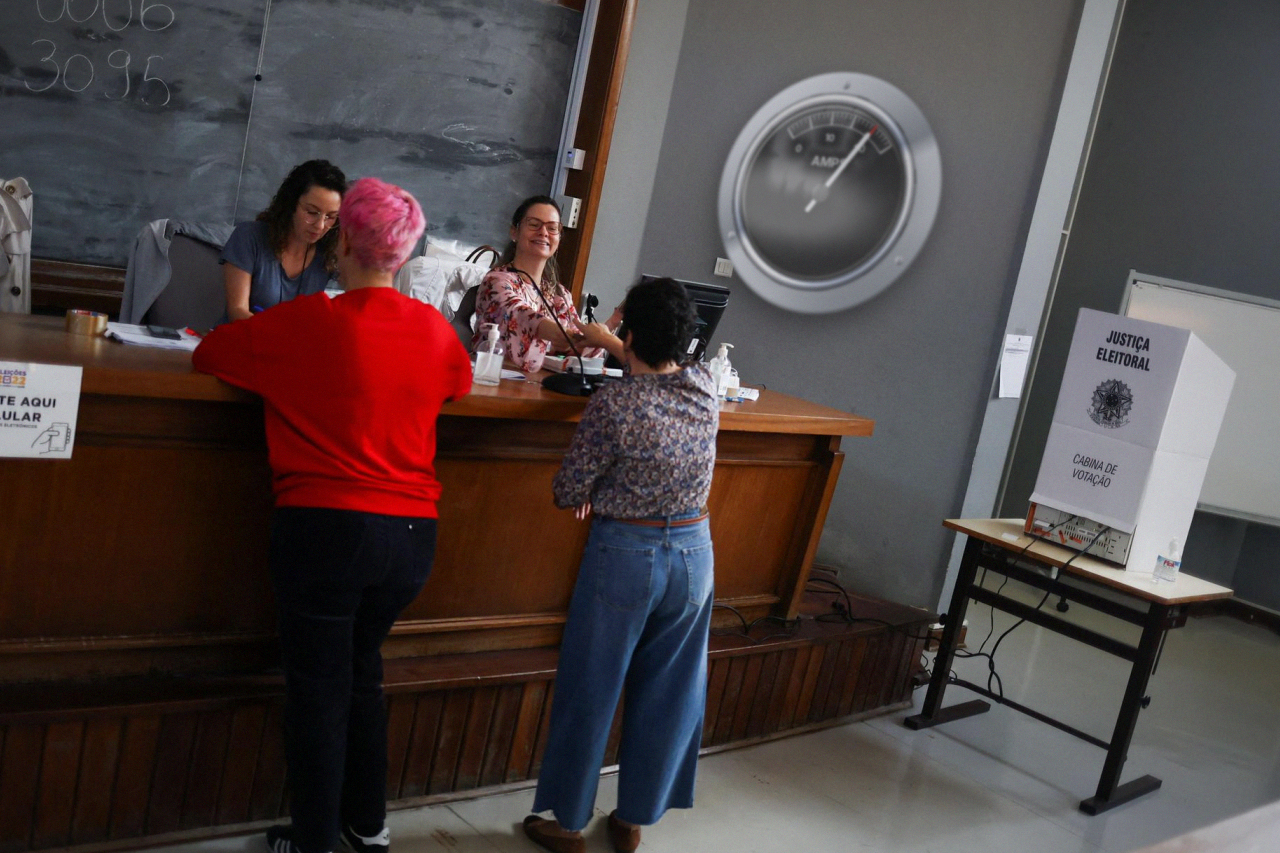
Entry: 20 A
